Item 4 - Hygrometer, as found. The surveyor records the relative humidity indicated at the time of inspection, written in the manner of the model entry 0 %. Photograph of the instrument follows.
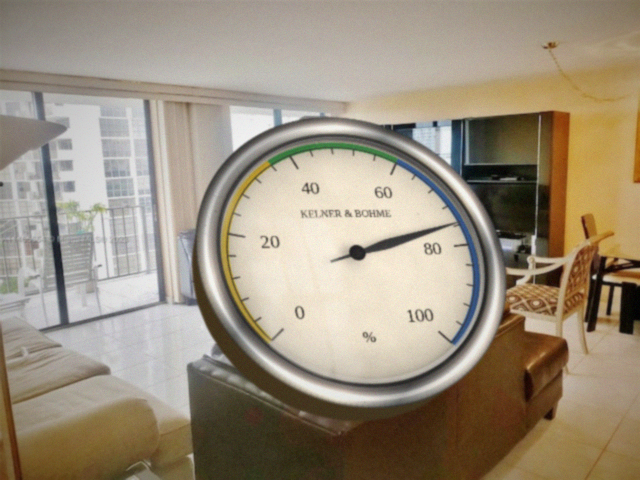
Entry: 76 %
